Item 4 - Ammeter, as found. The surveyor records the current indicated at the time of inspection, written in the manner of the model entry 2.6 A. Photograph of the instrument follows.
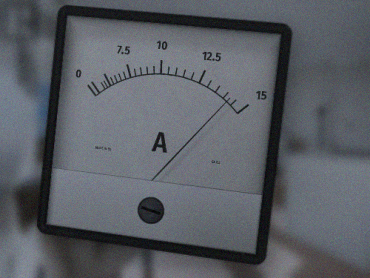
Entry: 14.25 A
